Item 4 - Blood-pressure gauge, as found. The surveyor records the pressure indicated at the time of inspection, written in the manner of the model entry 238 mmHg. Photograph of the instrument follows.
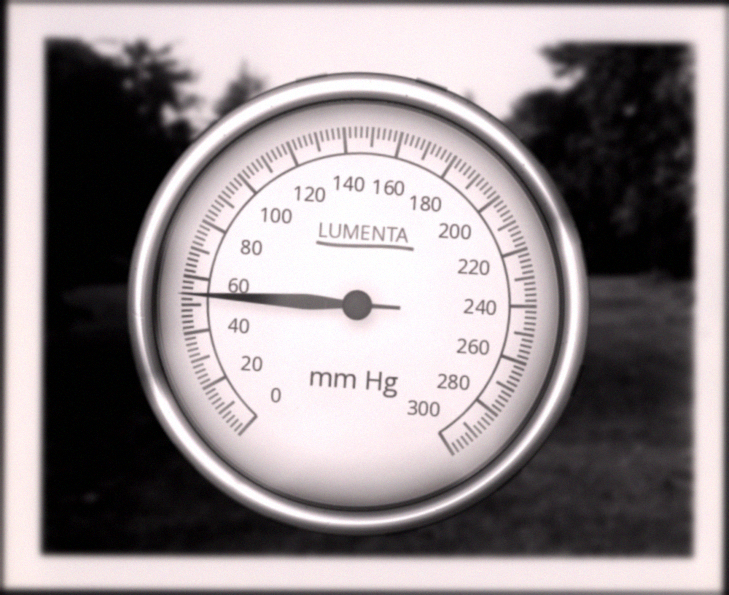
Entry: 54 mmHg
